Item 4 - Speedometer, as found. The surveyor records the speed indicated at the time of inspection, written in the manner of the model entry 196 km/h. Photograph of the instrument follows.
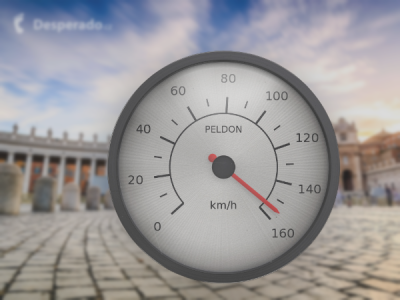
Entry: 155 km/h
